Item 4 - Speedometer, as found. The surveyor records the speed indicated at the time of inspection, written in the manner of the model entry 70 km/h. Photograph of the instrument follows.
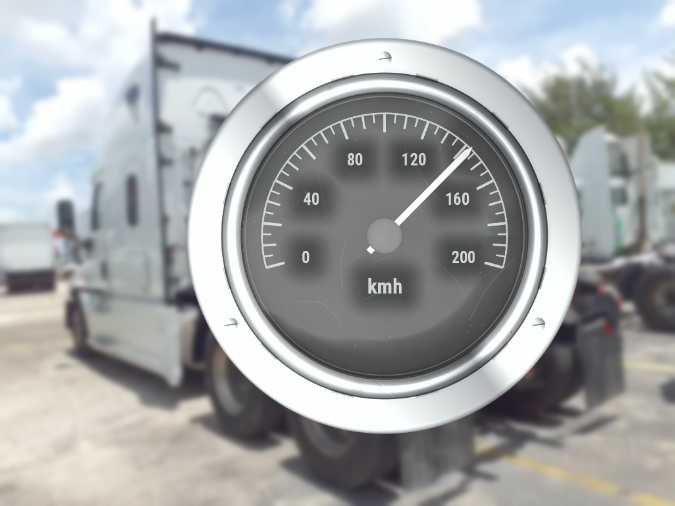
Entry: 142.5 km/h
